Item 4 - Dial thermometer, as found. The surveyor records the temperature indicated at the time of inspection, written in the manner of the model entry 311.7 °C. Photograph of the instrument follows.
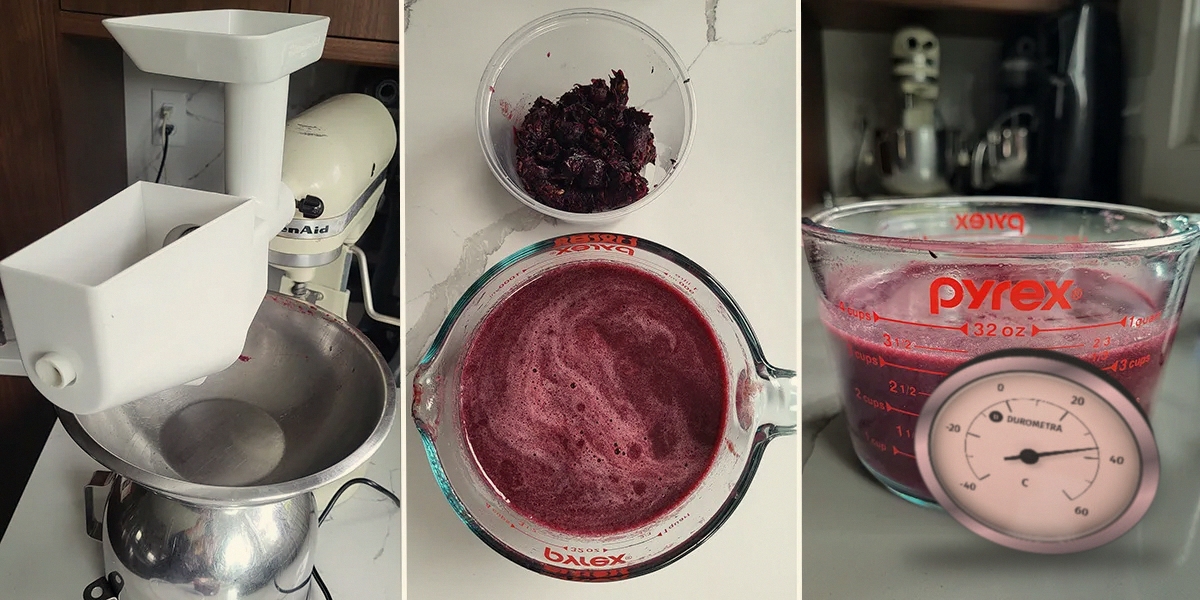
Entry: 35 °C
